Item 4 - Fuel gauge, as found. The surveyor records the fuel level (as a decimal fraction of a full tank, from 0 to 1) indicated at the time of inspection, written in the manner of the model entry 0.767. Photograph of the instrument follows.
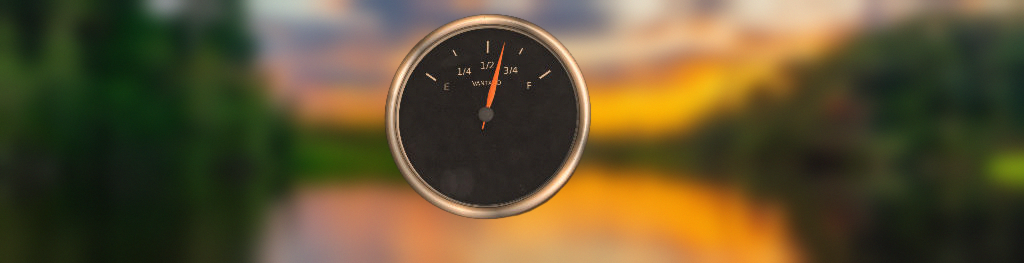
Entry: 0.625
